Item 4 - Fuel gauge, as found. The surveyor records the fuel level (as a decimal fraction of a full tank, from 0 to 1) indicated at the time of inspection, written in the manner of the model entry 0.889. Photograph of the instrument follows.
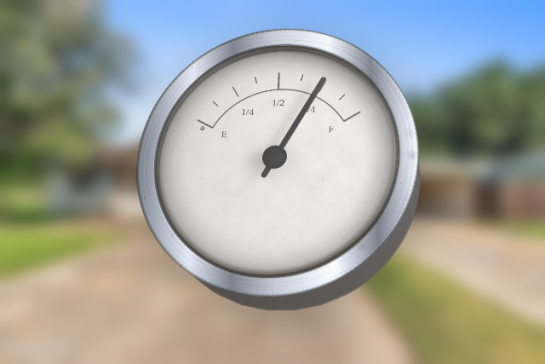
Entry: 0.75
